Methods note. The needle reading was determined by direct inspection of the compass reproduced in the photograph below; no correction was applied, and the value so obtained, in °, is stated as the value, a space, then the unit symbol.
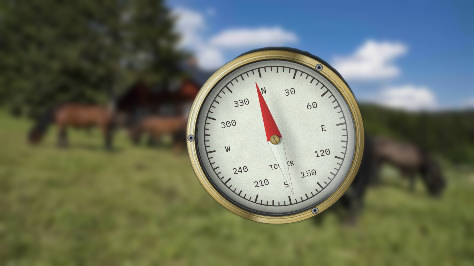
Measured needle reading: 355 °
